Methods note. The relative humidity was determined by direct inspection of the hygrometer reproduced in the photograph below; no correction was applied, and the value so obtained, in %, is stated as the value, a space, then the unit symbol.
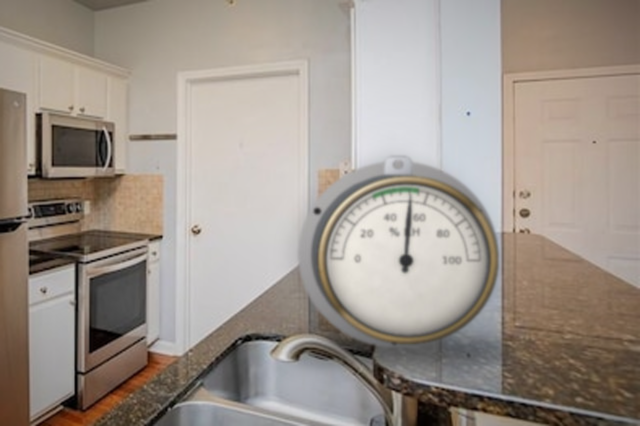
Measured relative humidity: 52 %
